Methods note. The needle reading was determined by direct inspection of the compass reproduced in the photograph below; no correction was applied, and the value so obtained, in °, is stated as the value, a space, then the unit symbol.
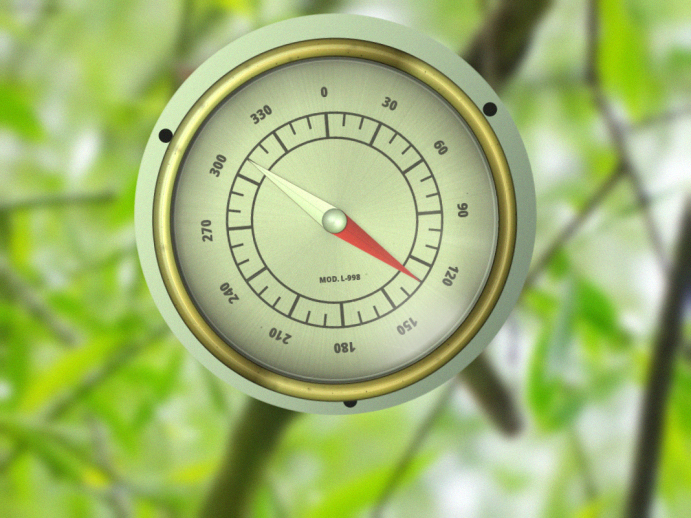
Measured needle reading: 130 °
